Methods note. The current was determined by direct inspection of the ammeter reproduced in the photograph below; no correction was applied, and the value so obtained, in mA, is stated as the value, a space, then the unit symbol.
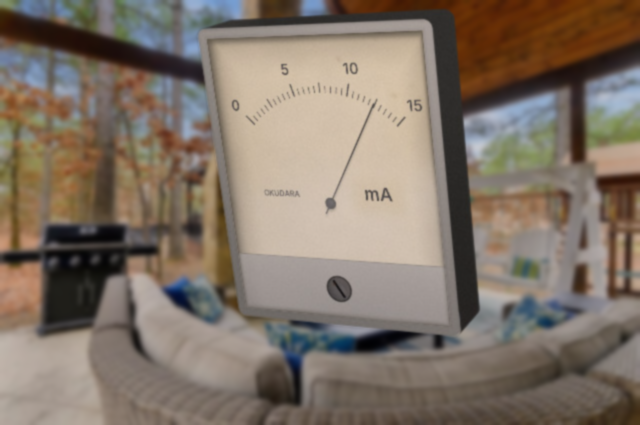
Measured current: 12.5 mA
